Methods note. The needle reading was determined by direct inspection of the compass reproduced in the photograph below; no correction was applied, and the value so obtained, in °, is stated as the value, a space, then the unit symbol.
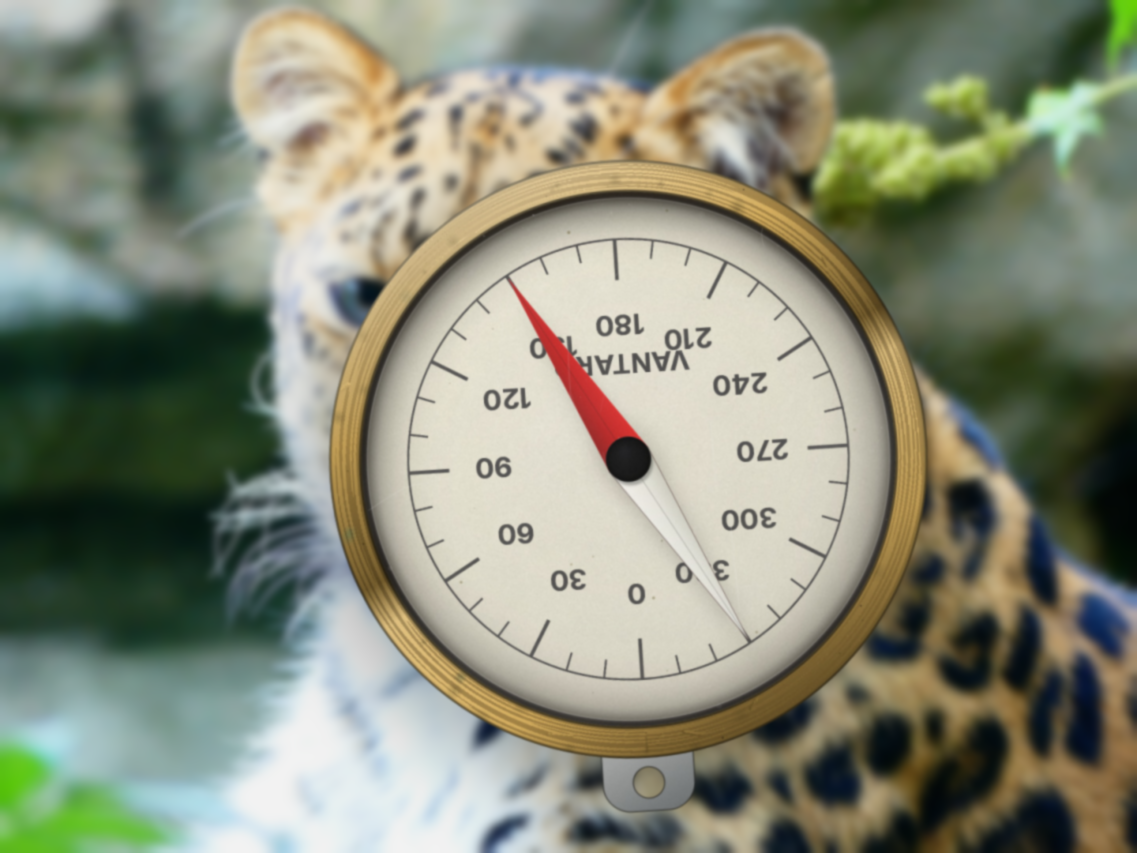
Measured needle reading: 150 °
